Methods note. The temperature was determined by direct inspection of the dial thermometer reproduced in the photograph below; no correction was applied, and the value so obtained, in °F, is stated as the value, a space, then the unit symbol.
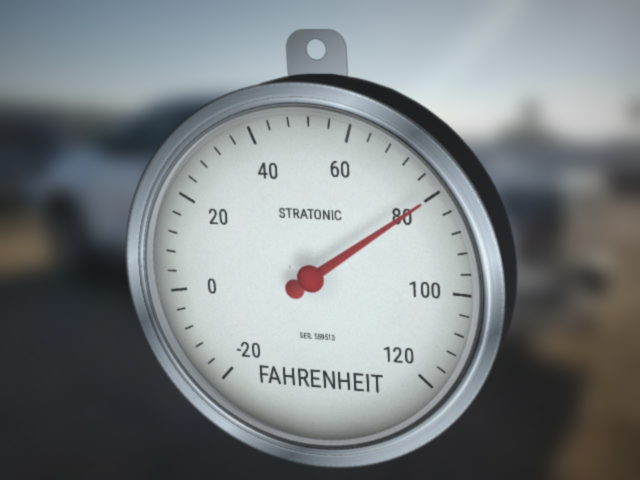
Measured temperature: 80 °F
